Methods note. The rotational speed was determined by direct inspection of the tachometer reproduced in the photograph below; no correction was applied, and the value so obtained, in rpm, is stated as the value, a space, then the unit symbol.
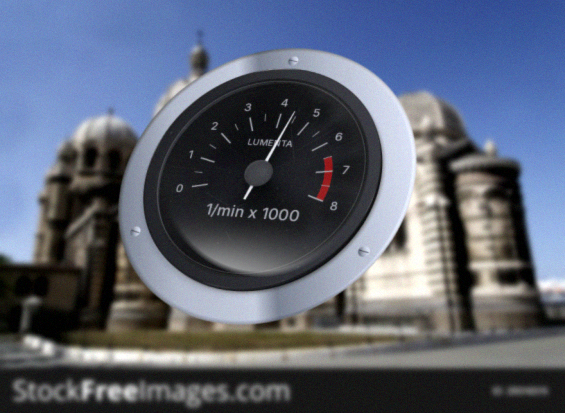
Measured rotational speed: 4500 rpm
